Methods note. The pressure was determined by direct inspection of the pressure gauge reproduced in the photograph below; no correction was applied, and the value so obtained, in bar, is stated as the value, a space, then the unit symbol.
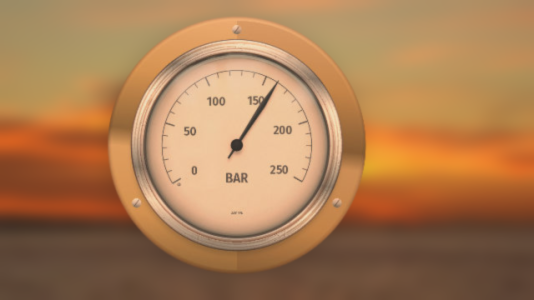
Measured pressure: 160 bar
